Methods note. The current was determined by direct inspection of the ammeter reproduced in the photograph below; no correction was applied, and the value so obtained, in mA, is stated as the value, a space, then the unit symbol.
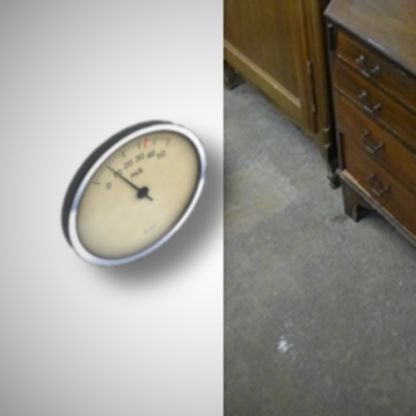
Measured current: 10 mA
